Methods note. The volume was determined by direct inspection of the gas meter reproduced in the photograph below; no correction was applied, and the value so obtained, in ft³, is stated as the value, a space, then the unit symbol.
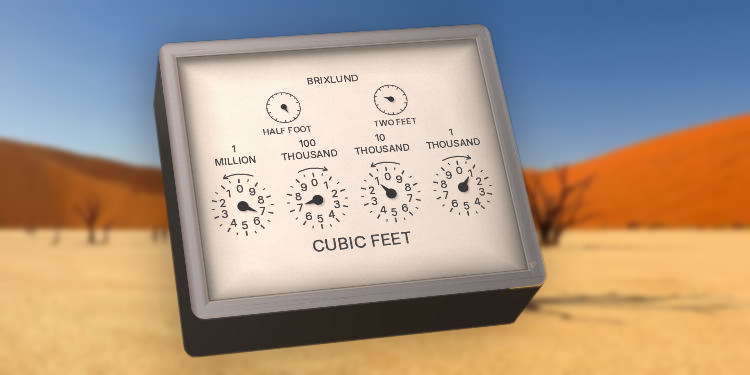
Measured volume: 671100 ft³
